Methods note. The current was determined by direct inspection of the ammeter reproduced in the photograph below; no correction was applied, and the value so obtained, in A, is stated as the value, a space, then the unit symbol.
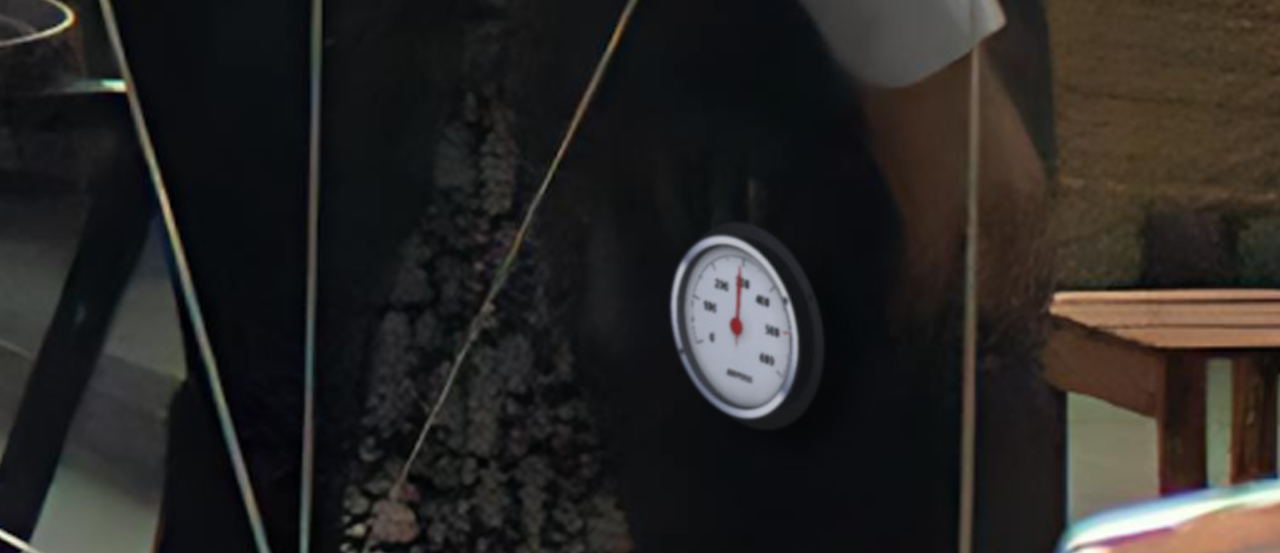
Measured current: 300 A
